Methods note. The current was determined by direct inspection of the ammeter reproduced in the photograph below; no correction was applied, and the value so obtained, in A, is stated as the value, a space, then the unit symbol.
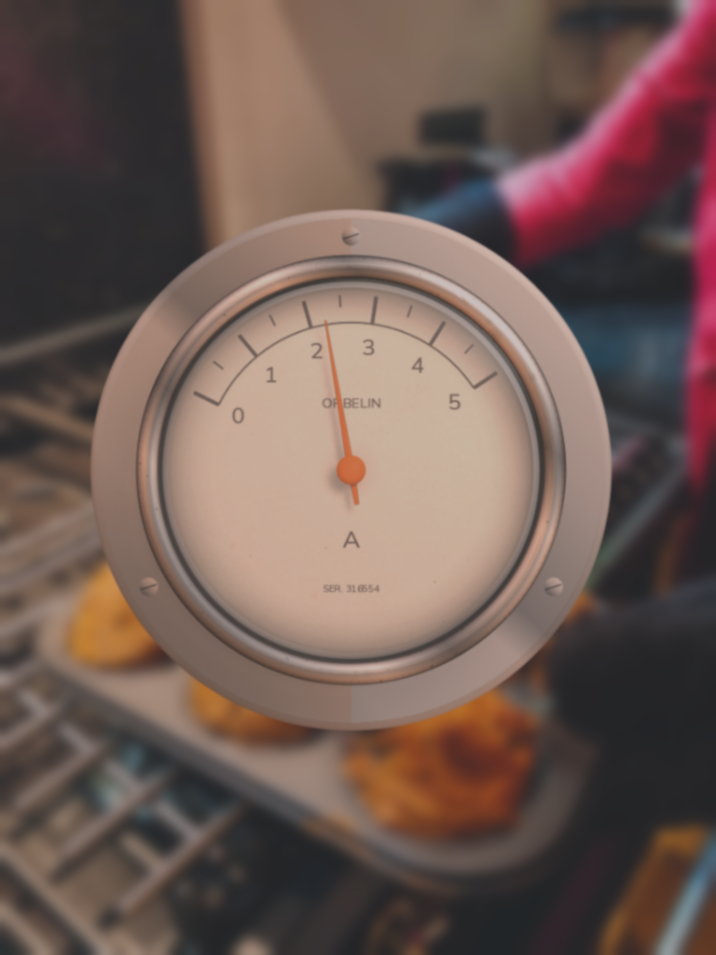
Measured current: 2.25 A
